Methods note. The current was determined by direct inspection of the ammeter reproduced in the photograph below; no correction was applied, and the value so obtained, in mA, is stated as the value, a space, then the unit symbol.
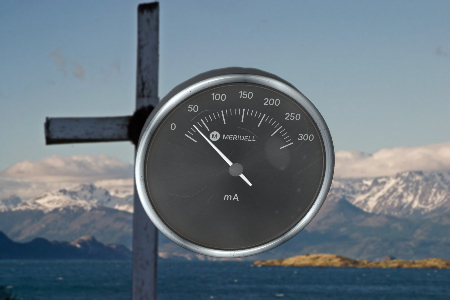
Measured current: 30 mA
